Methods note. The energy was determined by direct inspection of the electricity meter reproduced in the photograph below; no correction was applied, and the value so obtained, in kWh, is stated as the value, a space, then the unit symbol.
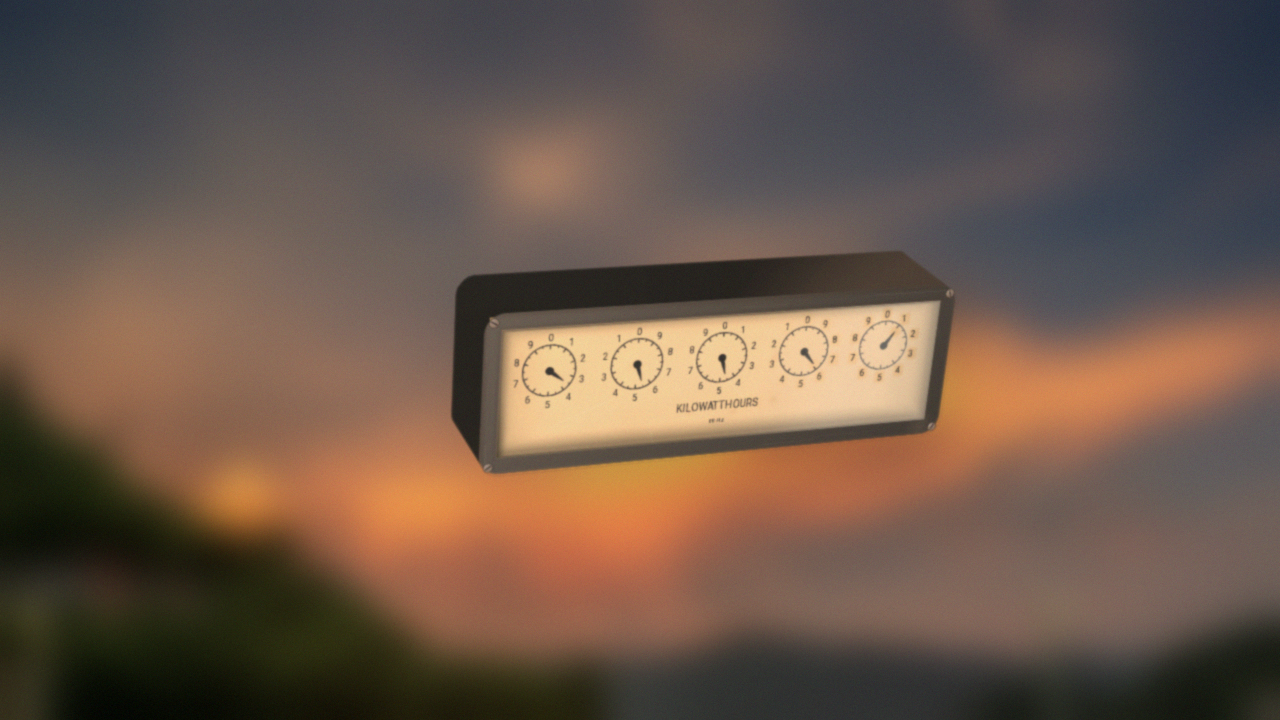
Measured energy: 35461 kWh
